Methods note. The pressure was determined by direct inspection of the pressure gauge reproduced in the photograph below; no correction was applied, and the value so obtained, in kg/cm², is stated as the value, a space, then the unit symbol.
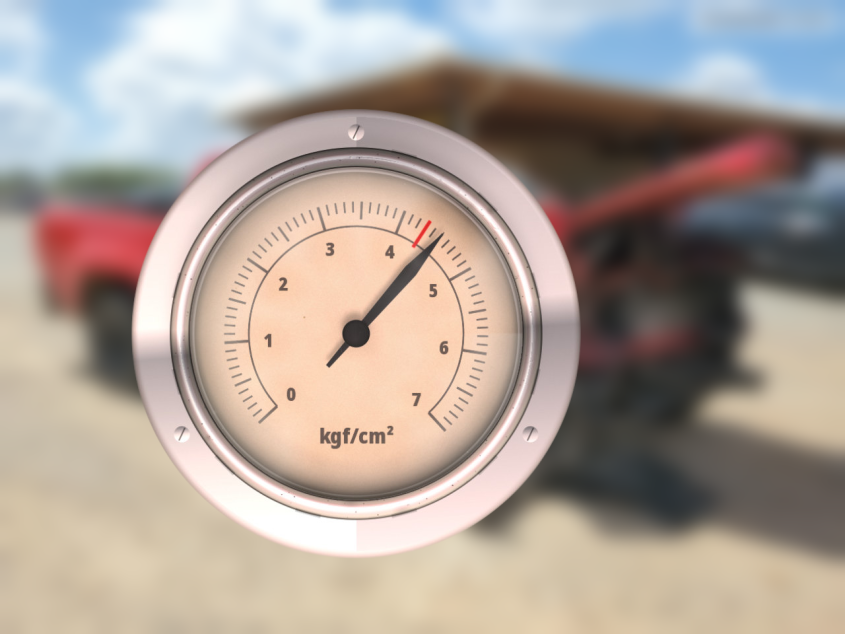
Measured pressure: 4.5 kg/cm²
